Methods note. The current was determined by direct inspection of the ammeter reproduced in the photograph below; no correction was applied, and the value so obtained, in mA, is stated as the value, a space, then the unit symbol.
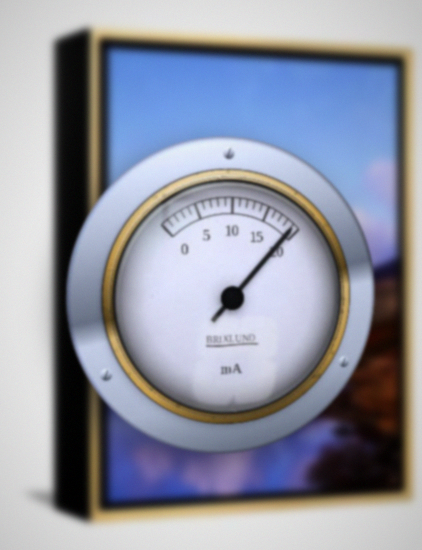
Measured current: 19 mA
